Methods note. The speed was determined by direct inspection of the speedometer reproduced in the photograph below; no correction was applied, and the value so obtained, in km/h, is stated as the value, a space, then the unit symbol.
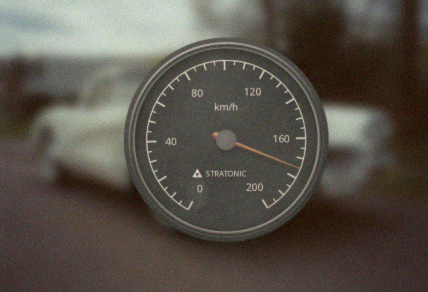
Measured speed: 175 km/h
